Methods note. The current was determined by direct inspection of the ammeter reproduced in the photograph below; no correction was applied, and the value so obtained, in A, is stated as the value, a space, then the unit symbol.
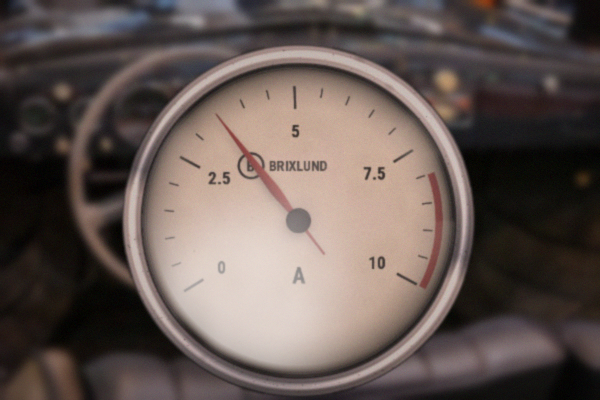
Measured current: 3.5 A
